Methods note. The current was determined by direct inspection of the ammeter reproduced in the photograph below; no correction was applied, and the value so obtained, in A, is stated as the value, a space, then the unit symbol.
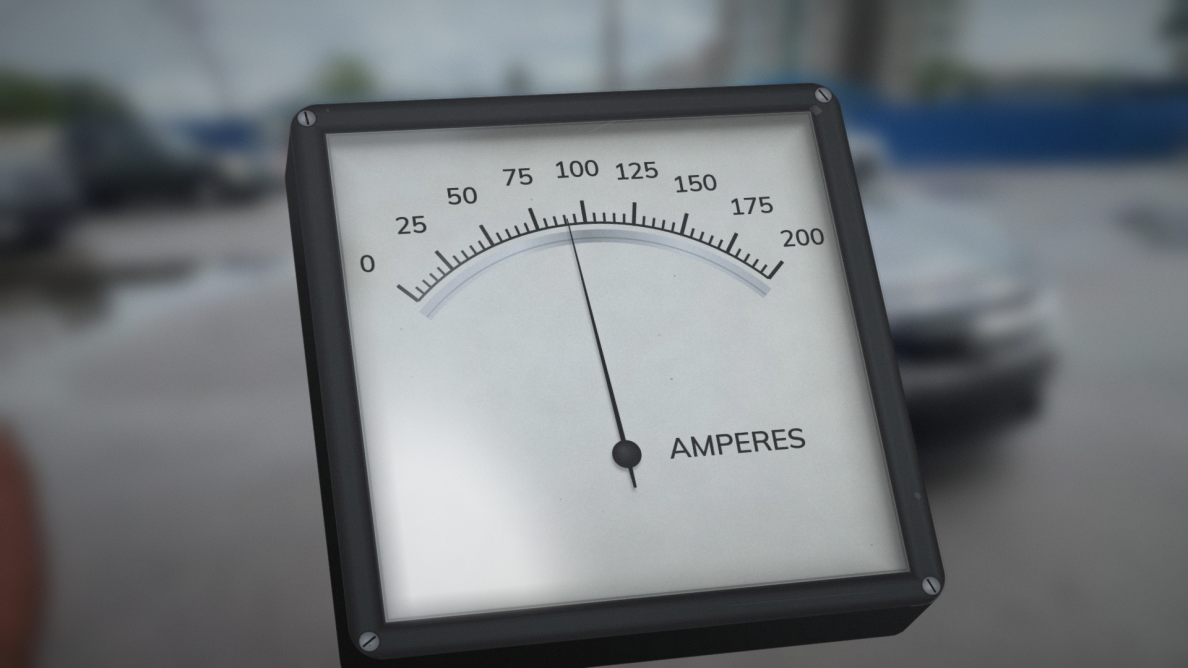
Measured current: 90 A
